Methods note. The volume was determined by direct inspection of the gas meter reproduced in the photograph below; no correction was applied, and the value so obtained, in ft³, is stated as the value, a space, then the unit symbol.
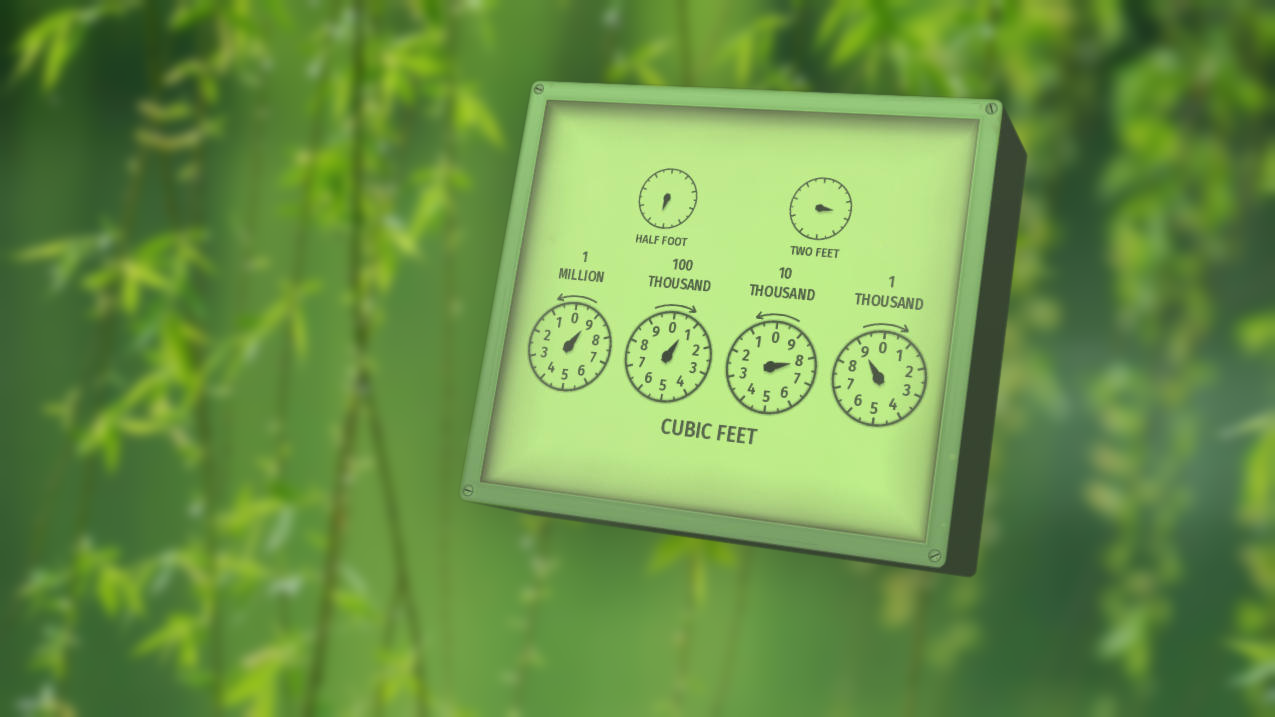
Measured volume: 907900 ft³
